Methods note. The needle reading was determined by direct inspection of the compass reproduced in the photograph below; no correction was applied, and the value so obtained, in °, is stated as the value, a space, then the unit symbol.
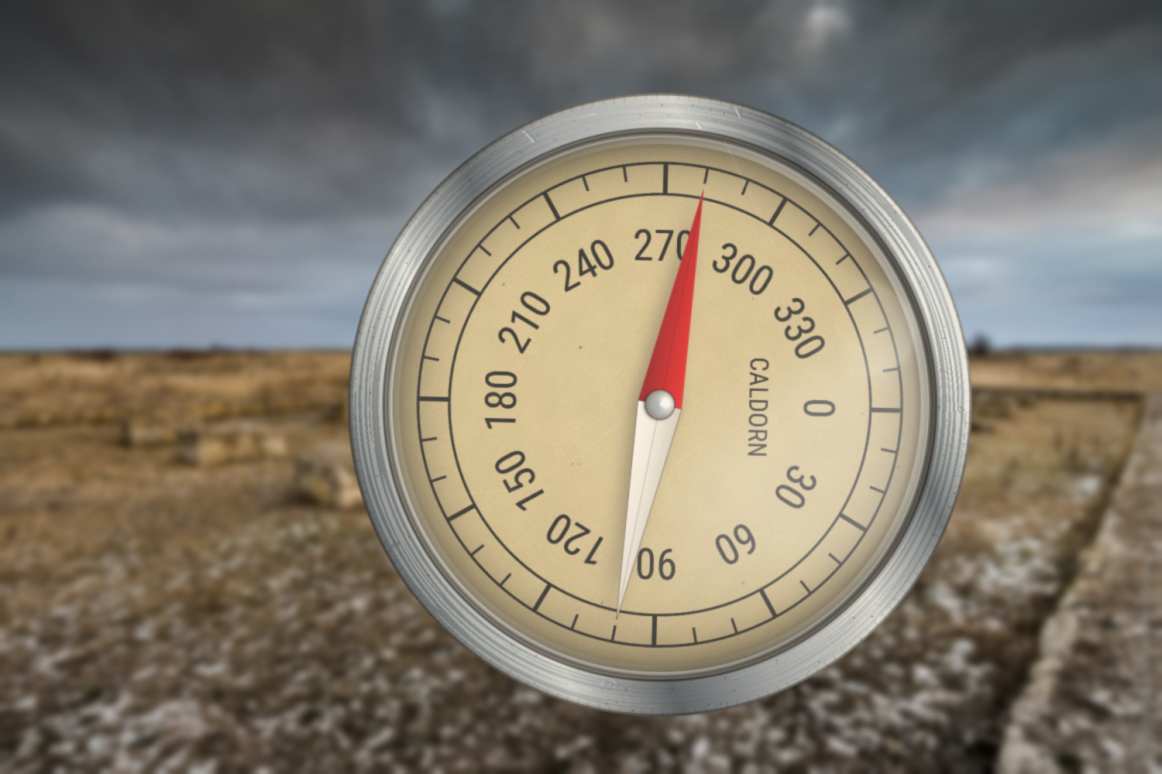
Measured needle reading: 280 °
